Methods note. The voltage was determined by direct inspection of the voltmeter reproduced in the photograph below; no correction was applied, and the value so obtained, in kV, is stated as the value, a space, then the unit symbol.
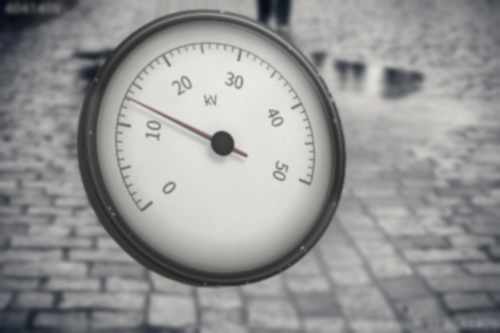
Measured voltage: 13 kV
